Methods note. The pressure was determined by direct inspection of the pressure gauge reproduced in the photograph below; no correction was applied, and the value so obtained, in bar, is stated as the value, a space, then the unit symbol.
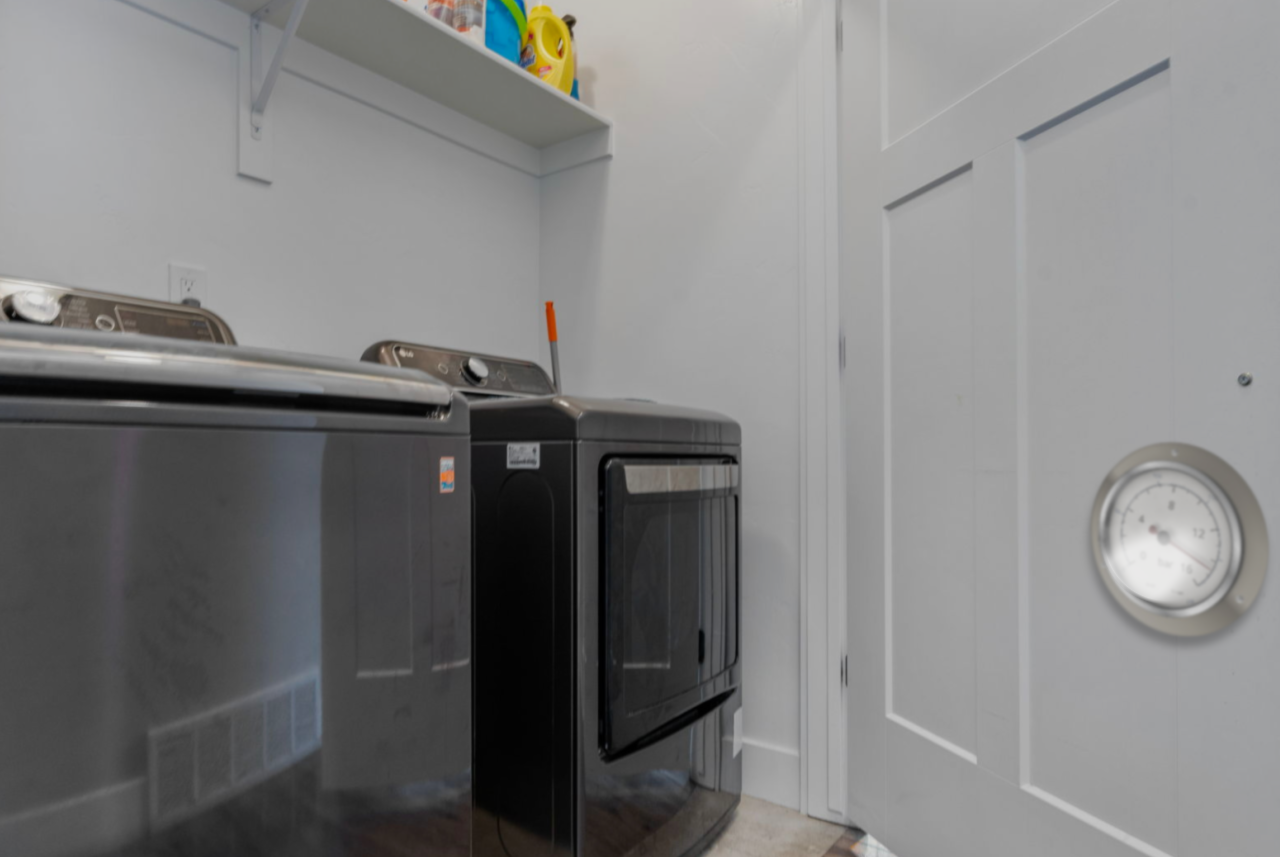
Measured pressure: 14.5 bar
